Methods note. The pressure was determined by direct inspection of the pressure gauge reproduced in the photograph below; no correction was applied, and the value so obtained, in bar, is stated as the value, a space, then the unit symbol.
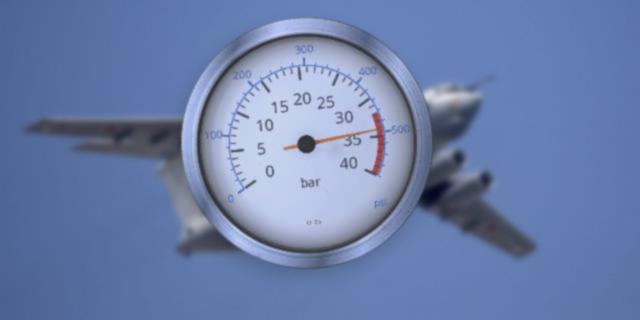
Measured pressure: 34 bar
